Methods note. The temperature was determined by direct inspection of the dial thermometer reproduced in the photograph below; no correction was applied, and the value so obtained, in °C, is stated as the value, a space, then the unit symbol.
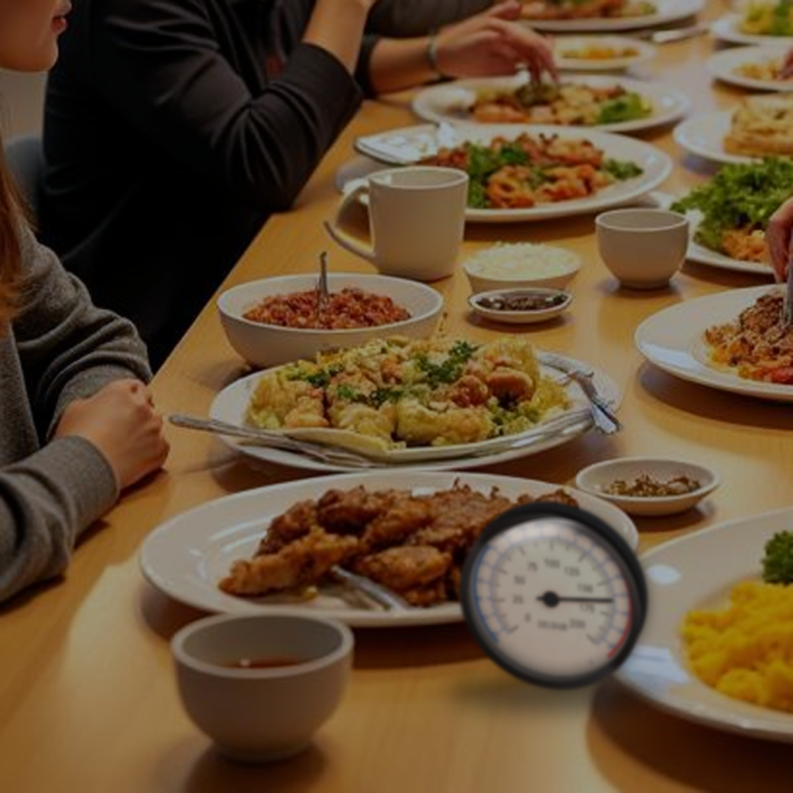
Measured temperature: 162.5 °C
